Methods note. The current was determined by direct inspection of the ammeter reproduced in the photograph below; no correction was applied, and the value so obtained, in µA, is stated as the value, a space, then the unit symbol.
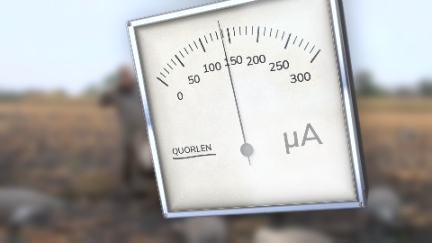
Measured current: 140 µA
